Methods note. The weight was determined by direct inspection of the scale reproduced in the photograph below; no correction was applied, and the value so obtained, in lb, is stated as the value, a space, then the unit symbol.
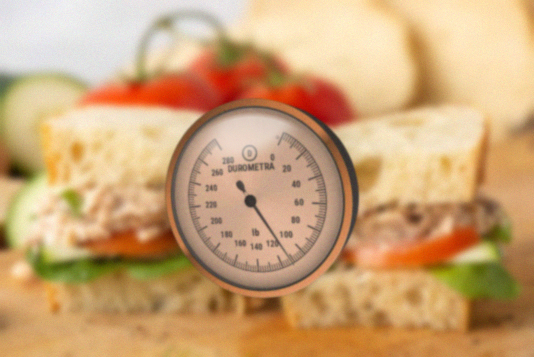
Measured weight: 110 lb
